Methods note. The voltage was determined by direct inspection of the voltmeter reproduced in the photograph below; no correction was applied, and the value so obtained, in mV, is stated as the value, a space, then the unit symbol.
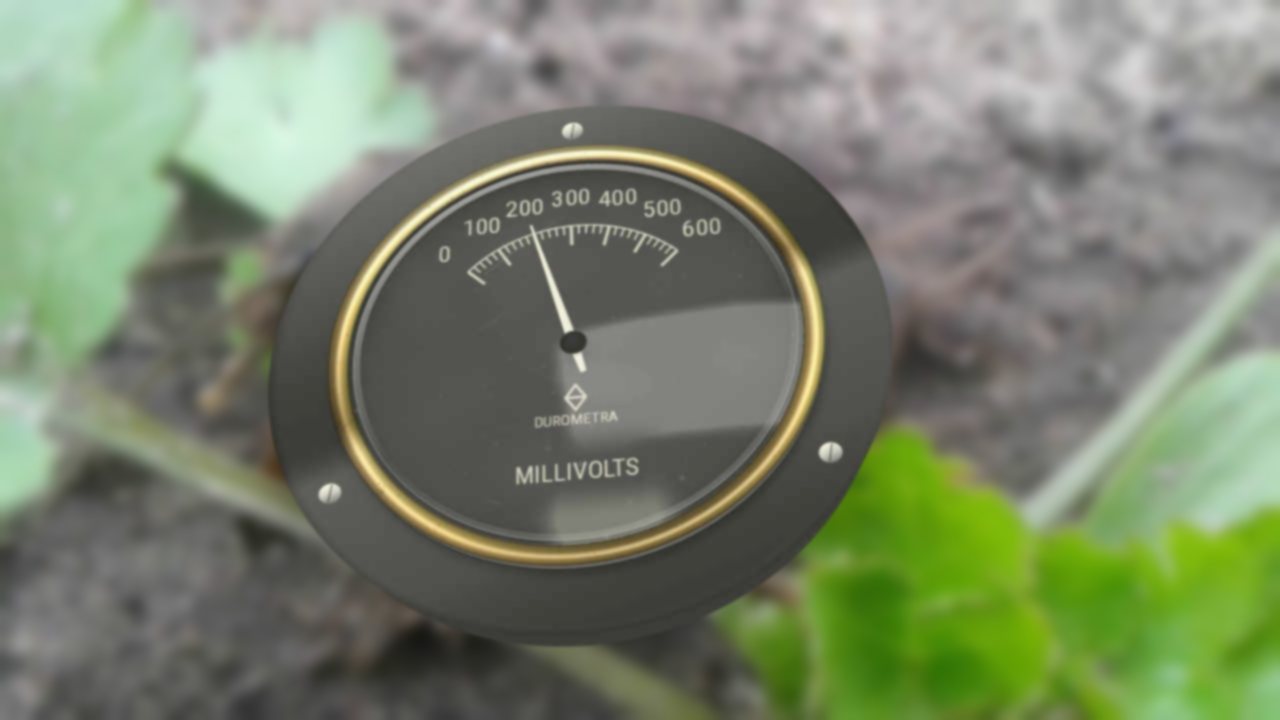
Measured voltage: 200 mV
